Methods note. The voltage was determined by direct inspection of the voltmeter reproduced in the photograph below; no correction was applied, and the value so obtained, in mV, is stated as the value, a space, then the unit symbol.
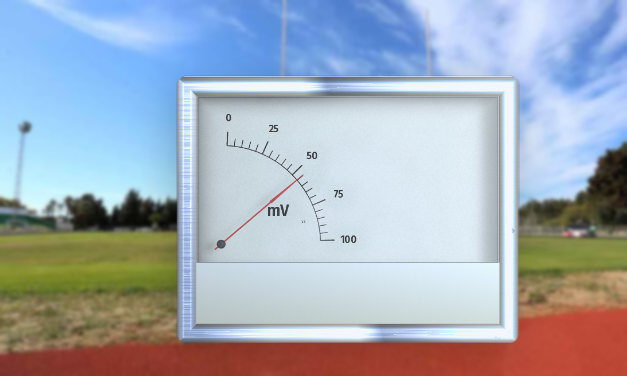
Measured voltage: 55 mV
